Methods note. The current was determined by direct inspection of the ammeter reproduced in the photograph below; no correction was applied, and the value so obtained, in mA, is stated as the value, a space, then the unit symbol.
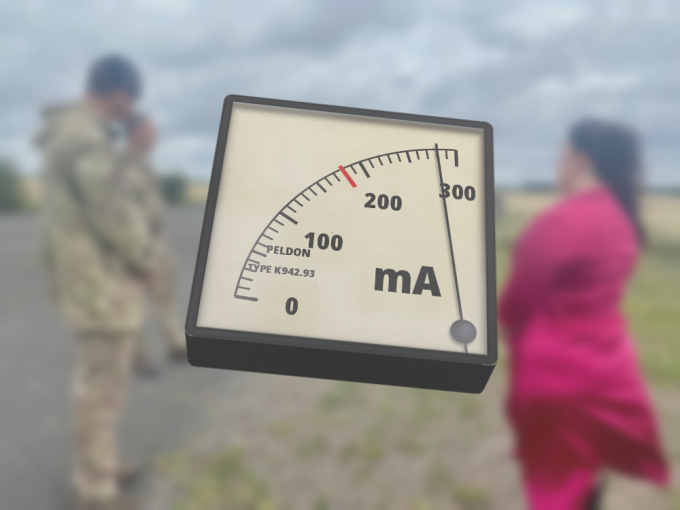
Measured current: 280 mA
